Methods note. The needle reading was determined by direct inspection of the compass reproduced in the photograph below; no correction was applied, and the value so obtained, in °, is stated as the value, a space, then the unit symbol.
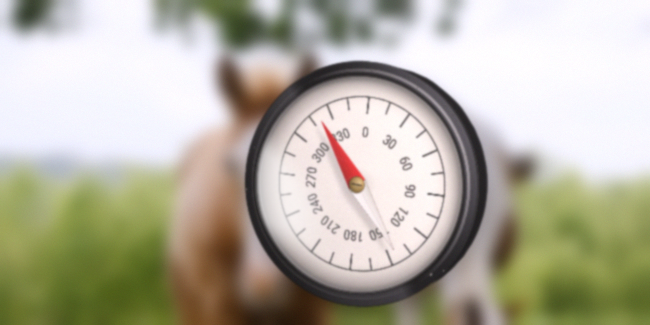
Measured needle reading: 322.5 °
